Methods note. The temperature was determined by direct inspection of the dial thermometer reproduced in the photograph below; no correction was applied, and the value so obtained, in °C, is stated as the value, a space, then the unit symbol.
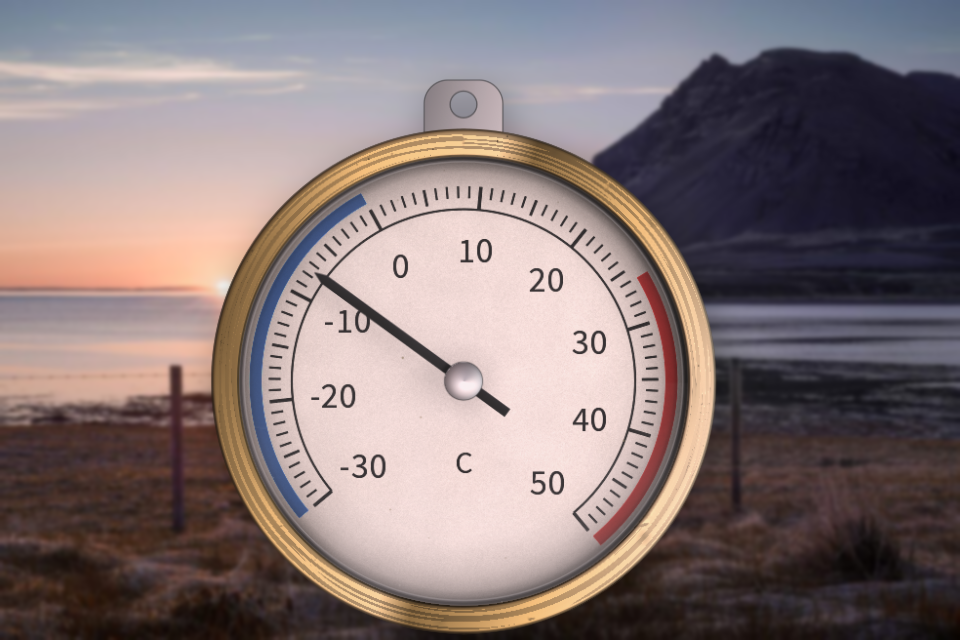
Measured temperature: -7.5 °C
